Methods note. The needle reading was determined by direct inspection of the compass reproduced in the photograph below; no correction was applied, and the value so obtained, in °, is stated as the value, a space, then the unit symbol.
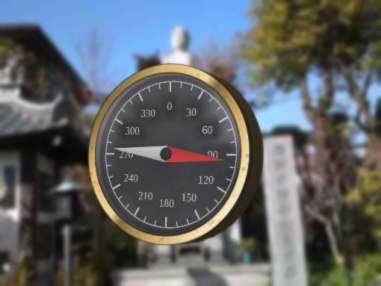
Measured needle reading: 95 °
